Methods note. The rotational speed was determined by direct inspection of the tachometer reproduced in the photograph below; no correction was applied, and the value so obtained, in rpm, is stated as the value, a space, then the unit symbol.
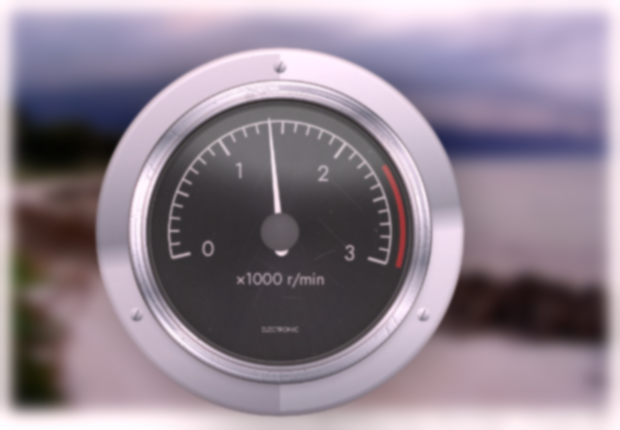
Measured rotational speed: 1400 rpm
